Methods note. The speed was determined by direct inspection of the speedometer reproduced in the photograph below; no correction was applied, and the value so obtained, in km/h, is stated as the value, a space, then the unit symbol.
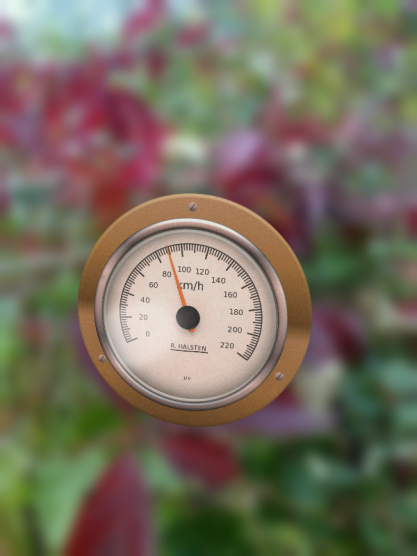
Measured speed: 90 km/h
